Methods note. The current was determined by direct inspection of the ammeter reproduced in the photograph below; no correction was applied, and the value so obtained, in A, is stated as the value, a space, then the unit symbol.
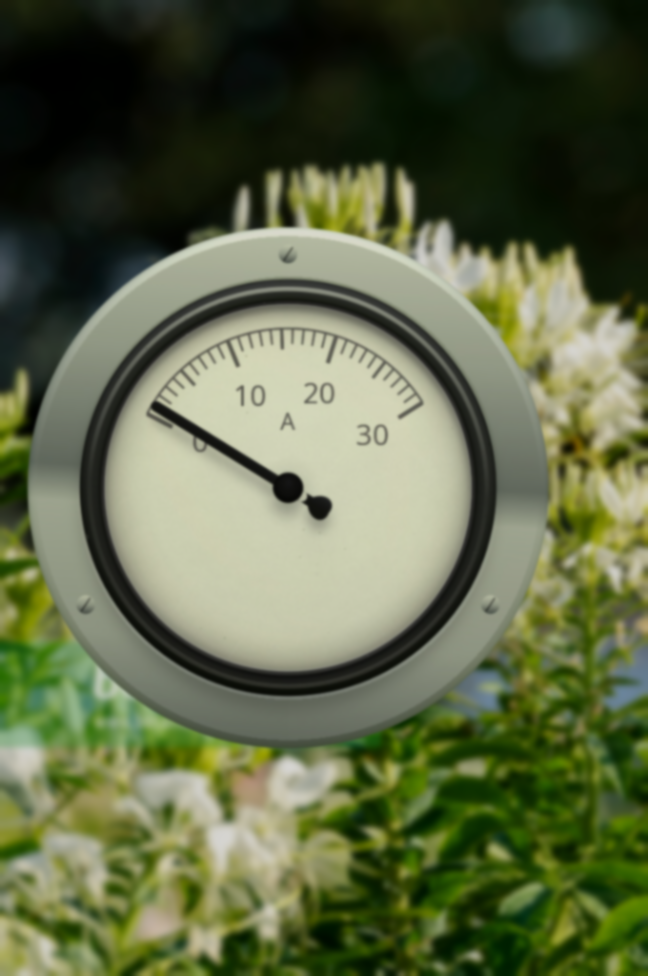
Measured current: 1 A
